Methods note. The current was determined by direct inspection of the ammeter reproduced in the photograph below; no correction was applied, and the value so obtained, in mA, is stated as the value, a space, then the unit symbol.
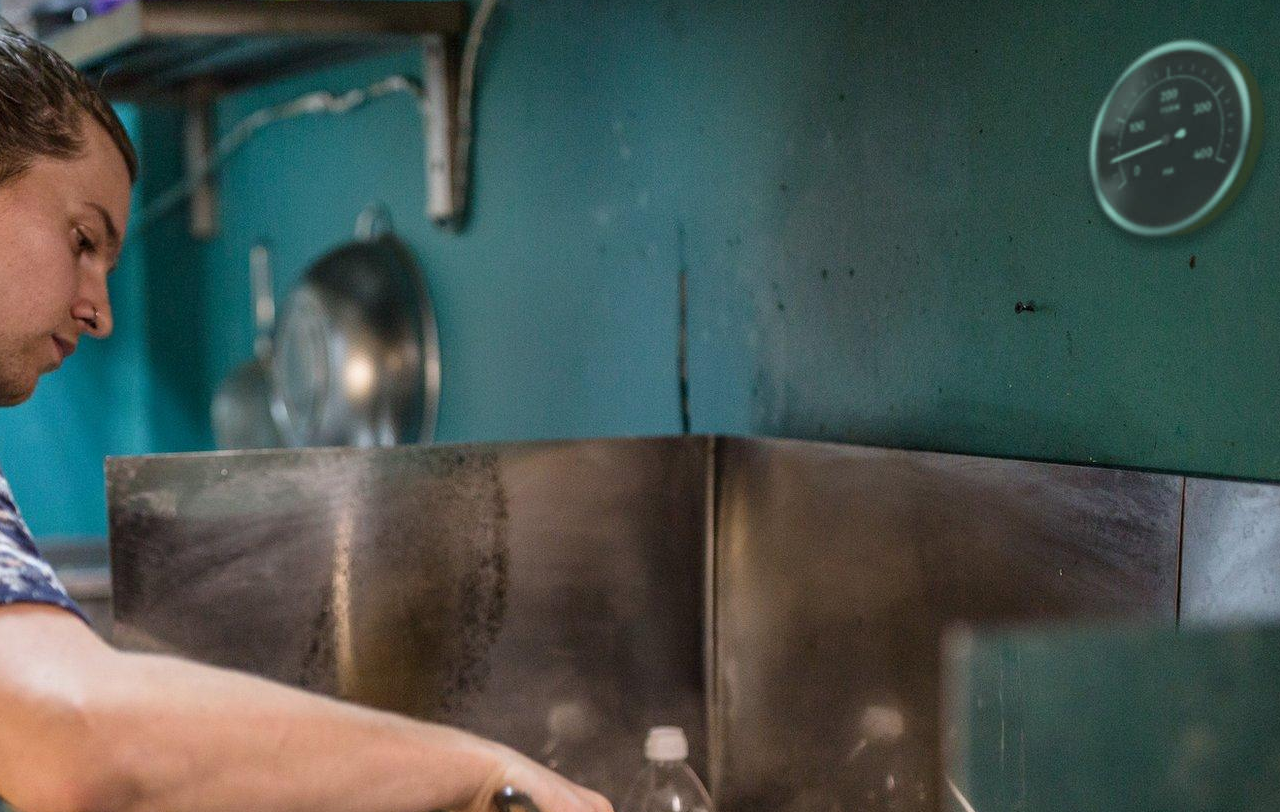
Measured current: 40 mA
